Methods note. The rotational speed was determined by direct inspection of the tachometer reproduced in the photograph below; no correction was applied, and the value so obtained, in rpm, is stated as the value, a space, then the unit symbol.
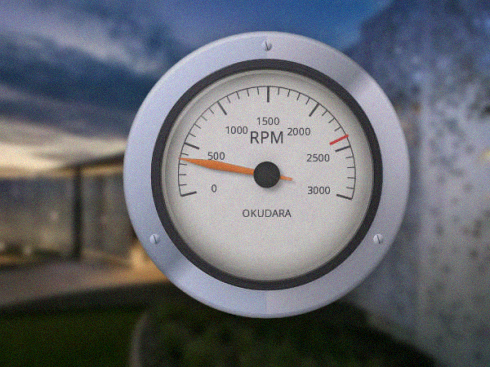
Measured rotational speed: 350 rpm
